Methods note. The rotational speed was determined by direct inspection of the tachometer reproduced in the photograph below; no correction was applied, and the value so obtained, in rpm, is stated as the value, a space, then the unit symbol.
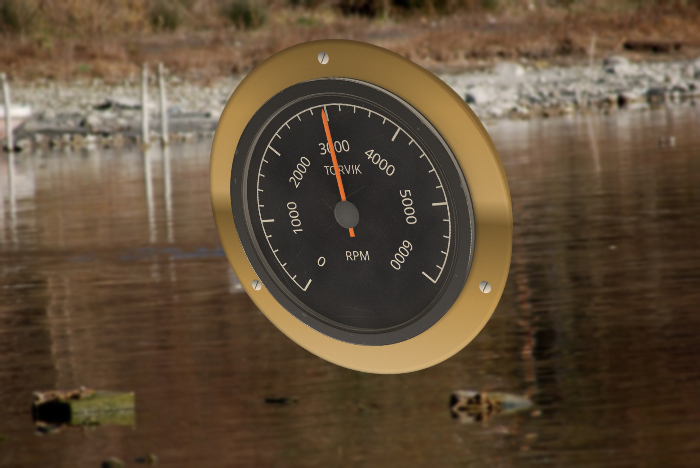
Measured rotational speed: 3000 rpm
